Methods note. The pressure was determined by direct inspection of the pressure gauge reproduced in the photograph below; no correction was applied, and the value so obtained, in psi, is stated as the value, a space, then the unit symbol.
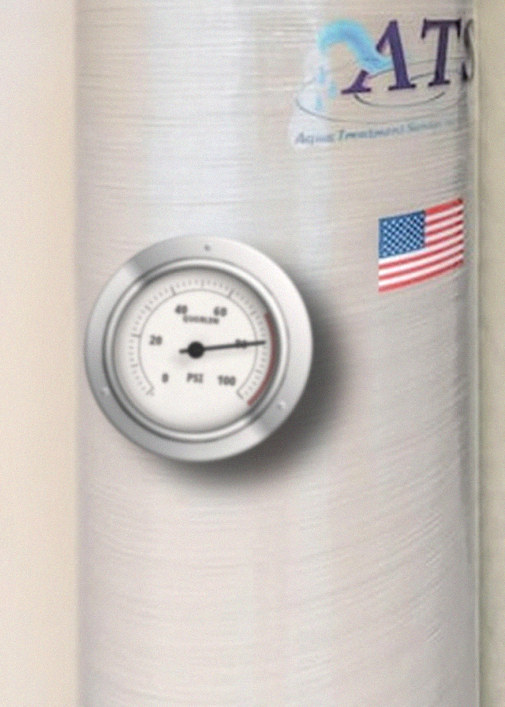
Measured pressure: 80 psi
